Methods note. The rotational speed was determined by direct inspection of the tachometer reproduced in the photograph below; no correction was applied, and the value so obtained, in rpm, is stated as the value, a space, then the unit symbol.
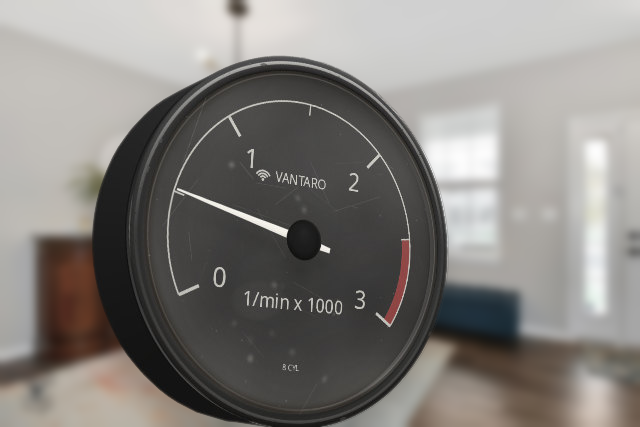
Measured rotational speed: 500 rpm
